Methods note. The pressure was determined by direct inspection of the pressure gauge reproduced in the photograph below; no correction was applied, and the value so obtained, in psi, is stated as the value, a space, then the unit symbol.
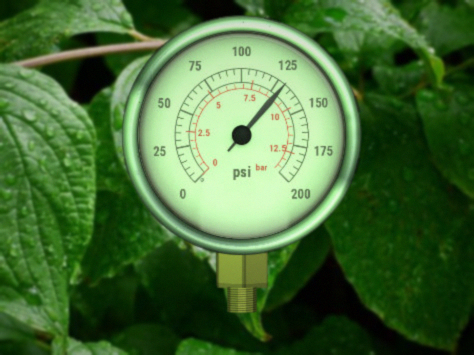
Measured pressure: 130 psi
